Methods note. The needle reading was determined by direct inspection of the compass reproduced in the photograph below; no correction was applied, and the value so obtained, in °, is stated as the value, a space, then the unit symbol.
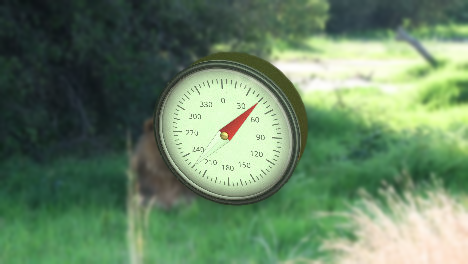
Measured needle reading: 45 °
